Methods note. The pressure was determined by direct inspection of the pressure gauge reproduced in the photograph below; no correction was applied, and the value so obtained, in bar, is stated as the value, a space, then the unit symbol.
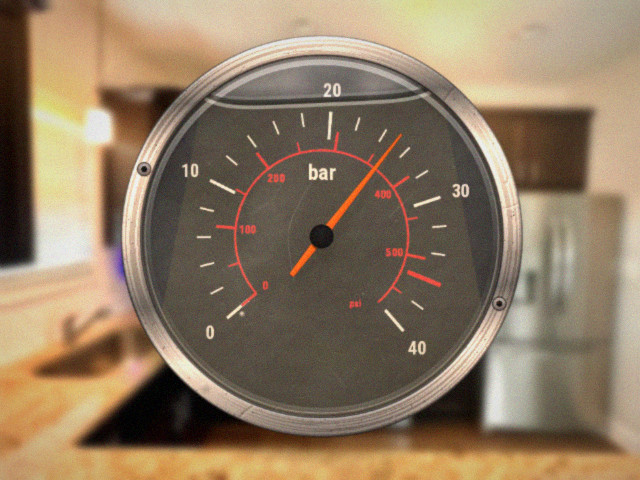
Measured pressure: 25 bar
